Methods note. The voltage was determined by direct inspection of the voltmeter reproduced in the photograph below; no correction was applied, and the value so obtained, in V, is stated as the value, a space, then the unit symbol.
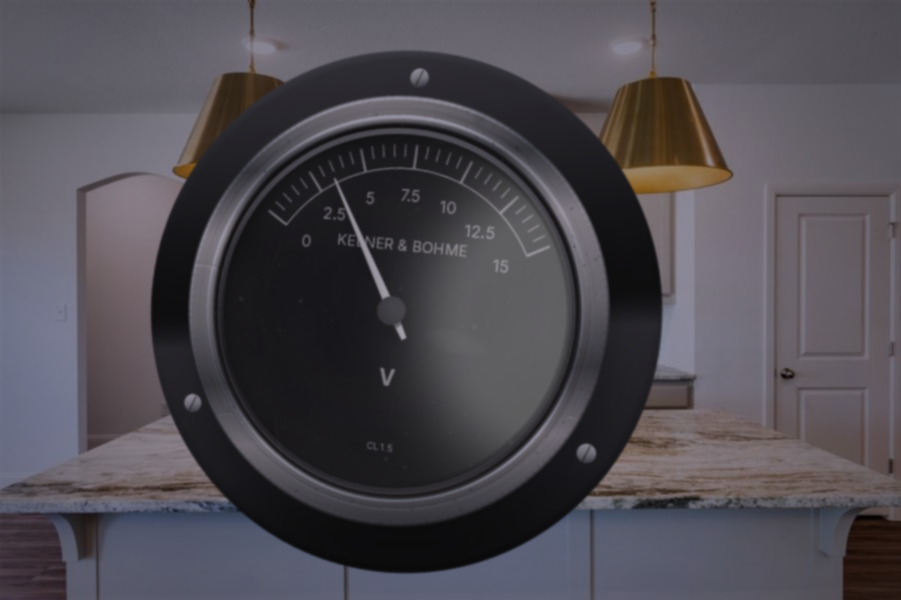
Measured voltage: 3.5 V
